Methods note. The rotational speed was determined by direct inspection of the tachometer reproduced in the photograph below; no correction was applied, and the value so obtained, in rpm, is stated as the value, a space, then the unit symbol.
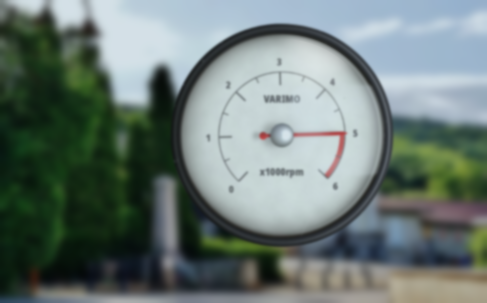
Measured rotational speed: 5000 rpm
